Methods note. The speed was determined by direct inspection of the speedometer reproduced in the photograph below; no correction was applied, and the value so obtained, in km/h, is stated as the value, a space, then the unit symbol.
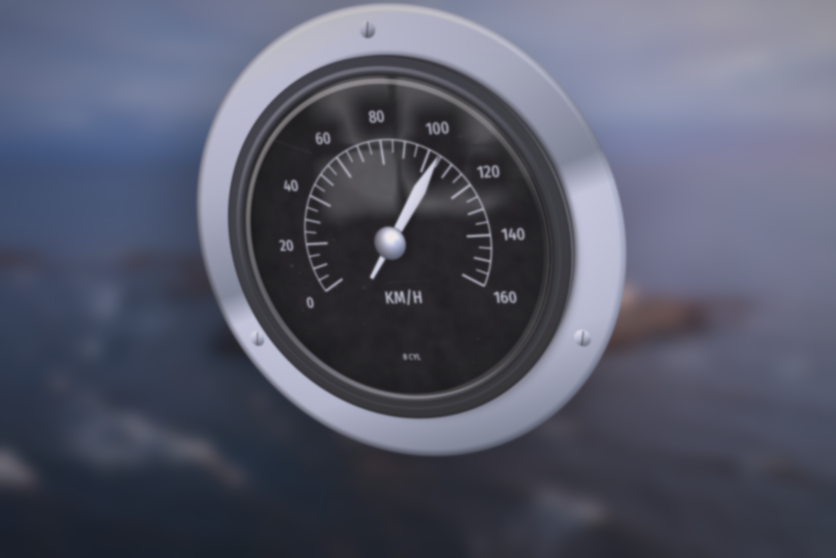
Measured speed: 105 km/h
